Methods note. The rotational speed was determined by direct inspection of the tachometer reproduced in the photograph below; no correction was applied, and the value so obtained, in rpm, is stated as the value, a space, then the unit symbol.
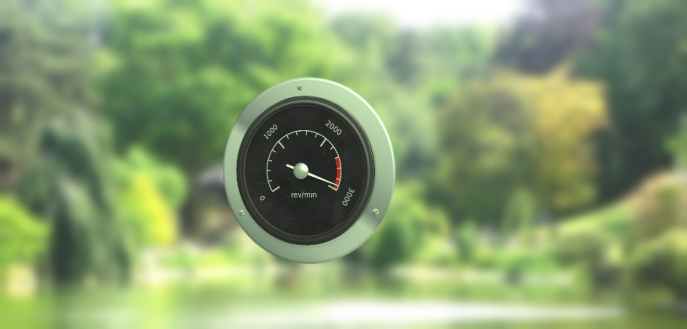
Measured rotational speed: 2900 rpm
